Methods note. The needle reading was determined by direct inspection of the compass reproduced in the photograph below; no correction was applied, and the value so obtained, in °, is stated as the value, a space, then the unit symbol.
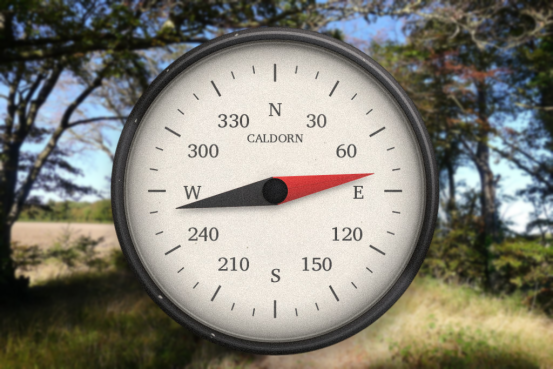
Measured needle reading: 80 °
